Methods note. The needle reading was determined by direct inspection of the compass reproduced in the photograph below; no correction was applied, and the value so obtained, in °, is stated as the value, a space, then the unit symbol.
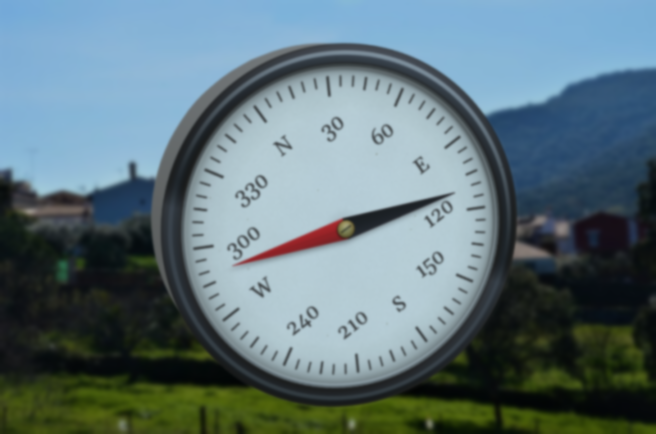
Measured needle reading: 290 °
